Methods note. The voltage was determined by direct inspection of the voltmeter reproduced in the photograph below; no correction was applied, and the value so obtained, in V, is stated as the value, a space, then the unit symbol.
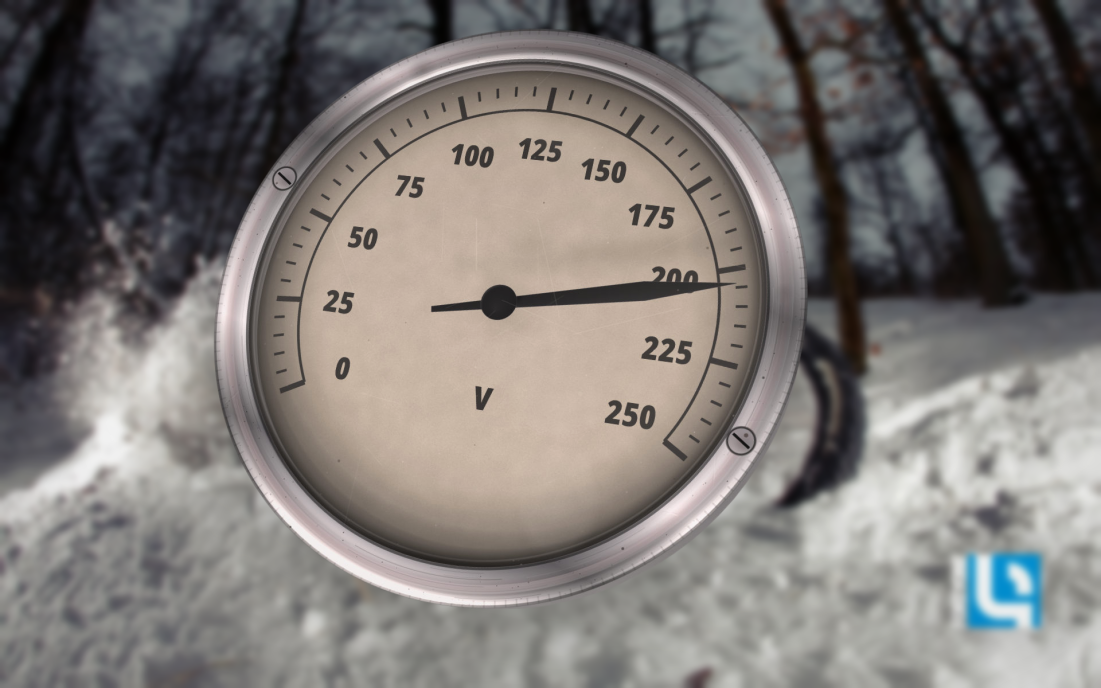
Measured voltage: 205 V
